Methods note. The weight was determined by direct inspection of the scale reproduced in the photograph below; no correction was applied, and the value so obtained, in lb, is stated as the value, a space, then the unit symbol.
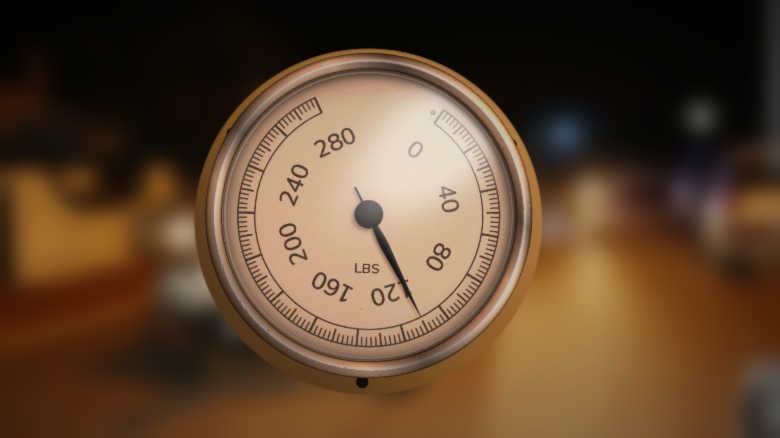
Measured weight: 110 lb
